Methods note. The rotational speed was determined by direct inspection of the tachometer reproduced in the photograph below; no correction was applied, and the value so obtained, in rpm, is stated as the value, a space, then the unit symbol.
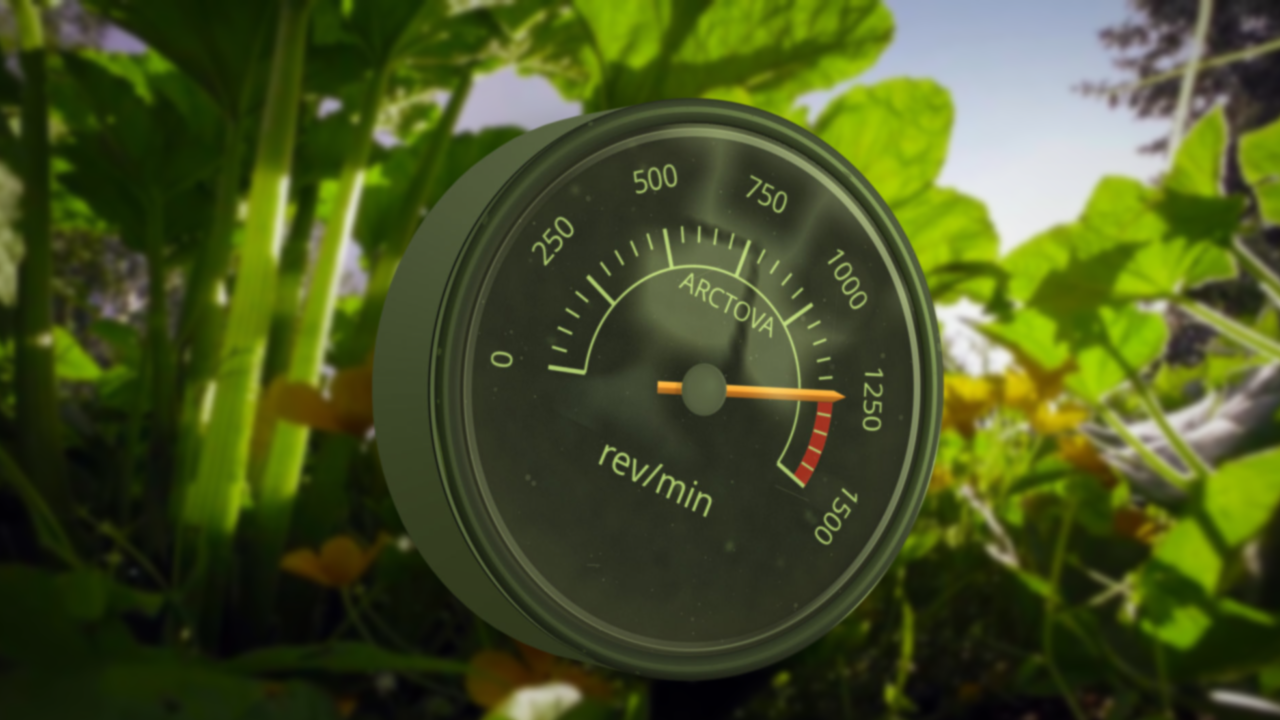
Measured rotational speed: 1250 rpm
